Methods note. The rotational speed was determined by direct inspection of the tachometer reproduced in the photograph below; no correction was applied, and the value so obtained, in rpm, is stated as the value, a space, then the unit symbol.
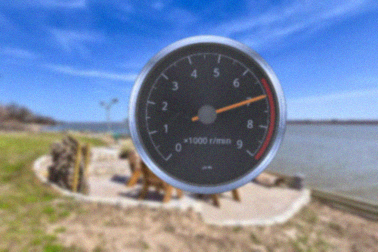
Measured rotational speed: 7000 rpm
